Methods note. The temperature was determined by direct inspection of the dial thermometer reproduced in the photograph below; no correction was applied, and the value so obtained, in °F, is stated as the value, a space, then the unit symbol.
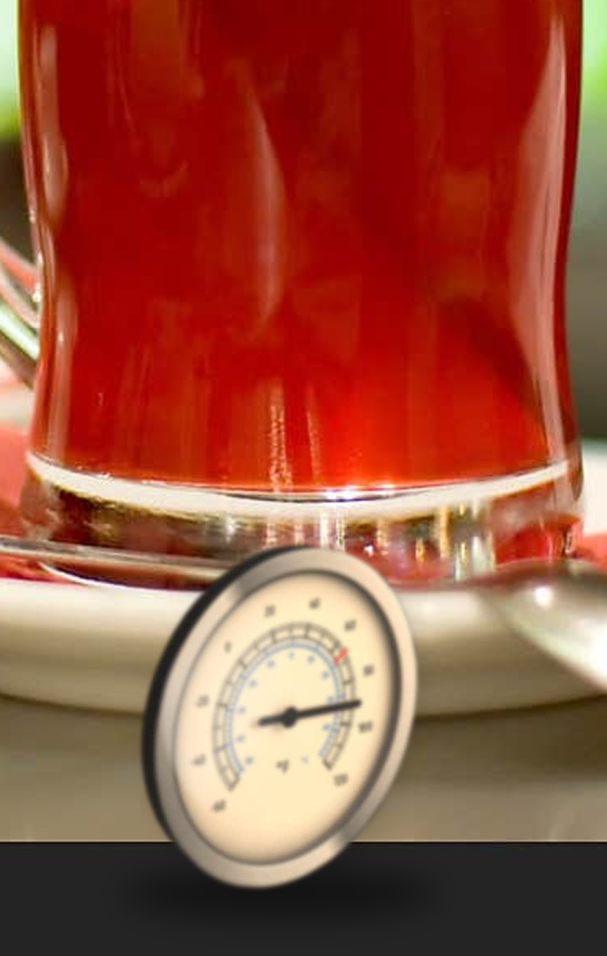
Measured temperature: 90 °F
